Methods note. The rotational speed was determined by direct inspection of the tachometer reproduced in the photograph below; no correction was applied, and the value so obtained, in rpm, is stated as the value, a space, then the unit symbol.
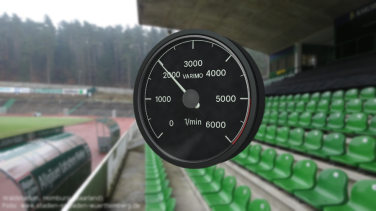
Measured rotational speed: 2000 rpm
